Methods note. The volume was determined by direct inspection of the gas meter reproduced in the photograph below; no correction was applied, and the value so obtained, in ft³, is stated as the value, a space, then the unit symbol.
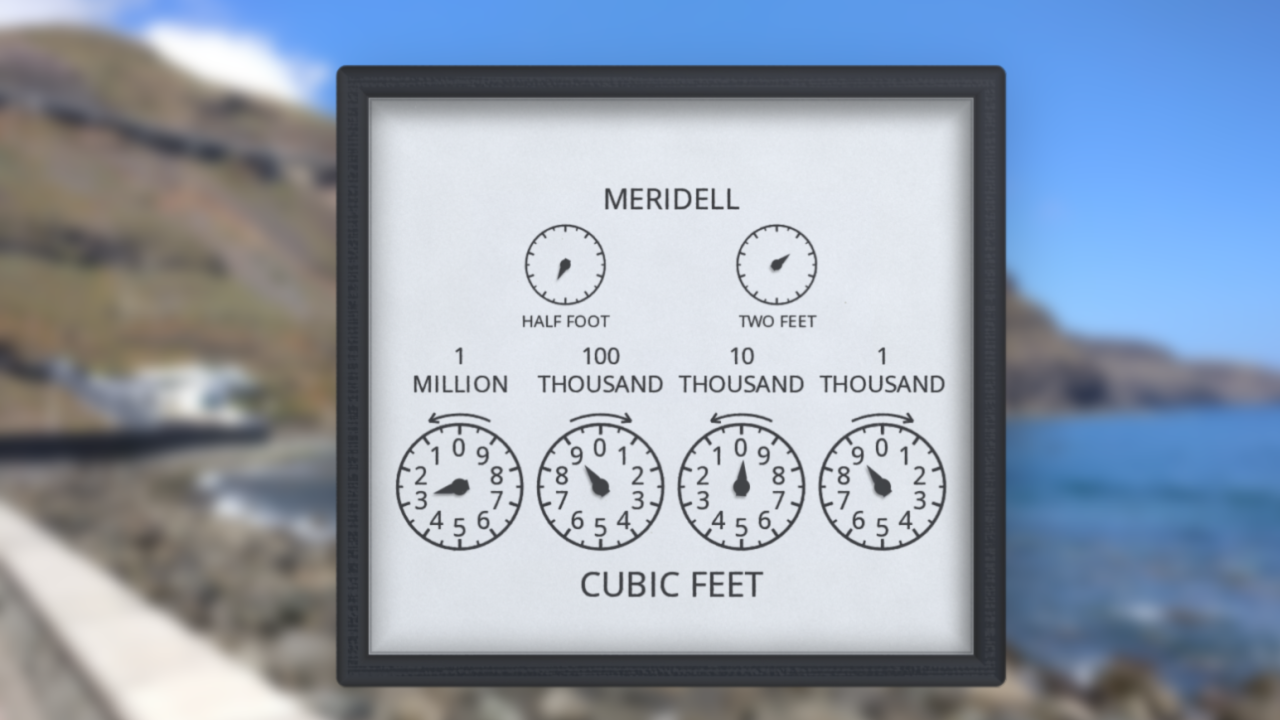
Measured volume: 289900 ft³
